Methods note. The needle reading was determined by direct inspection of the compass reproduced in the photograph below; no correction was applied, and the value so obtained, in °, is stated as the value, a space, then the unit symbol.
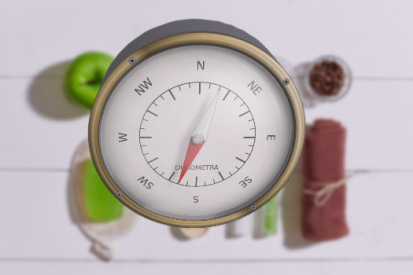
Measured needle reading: 200 °
